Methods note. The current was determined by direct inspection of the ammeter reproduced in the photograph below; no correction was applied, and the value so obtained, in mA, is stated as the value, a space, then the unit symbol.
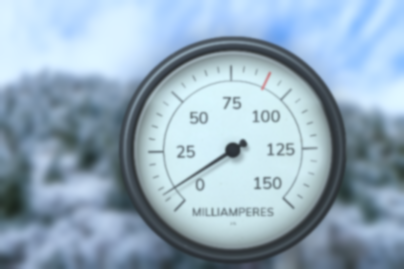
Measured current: 7.5 mA
